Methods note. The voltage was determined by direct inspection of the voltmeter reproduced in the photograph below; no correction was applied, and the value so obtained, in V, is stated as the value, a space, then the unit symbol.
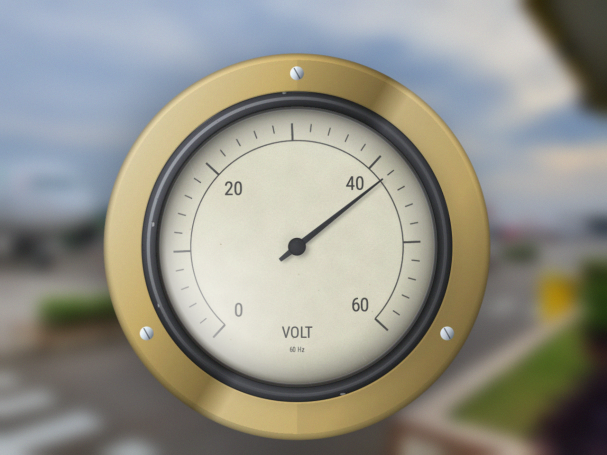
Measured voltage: 42 V
